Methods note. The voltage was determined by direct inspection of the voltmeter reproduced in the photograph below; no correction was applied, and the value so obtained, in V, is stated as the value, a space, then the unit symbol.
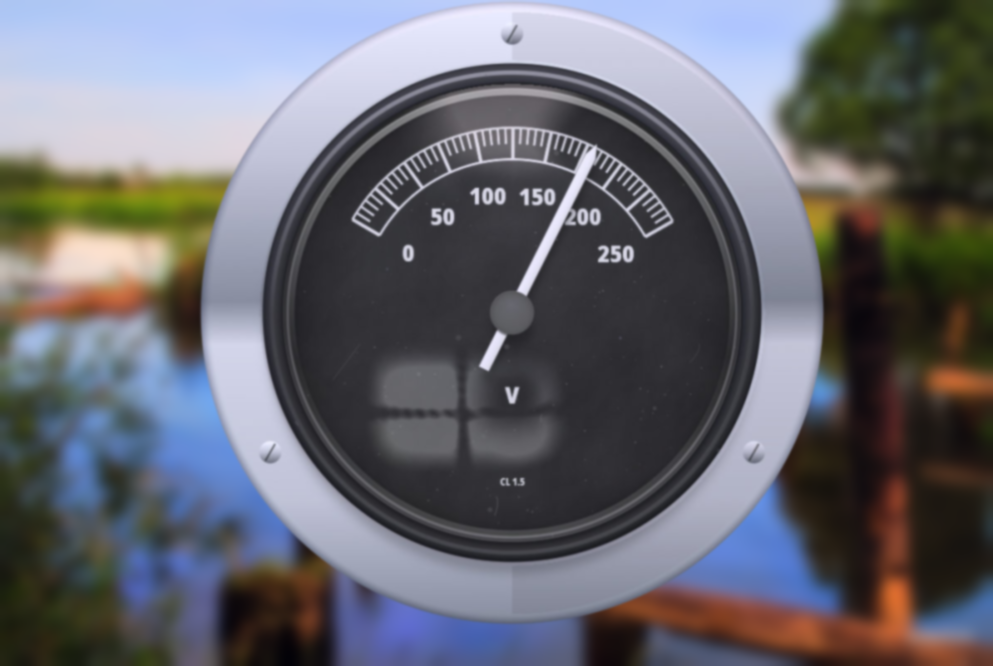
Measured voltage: 180 V
